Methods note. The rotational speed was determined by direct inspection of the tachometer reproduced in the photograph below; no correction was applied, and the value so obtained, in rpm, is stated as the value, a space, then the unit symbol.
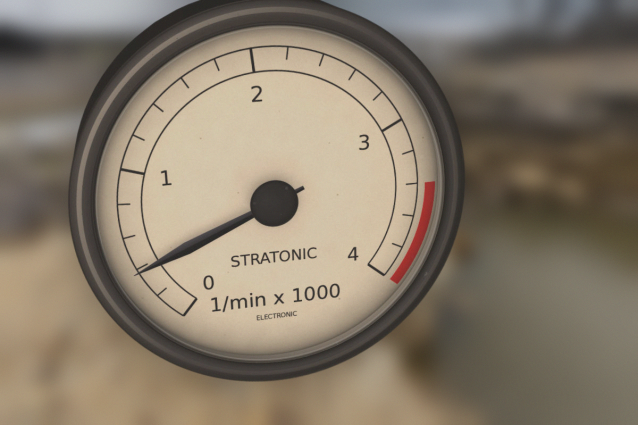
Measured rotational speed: 400 rpm
